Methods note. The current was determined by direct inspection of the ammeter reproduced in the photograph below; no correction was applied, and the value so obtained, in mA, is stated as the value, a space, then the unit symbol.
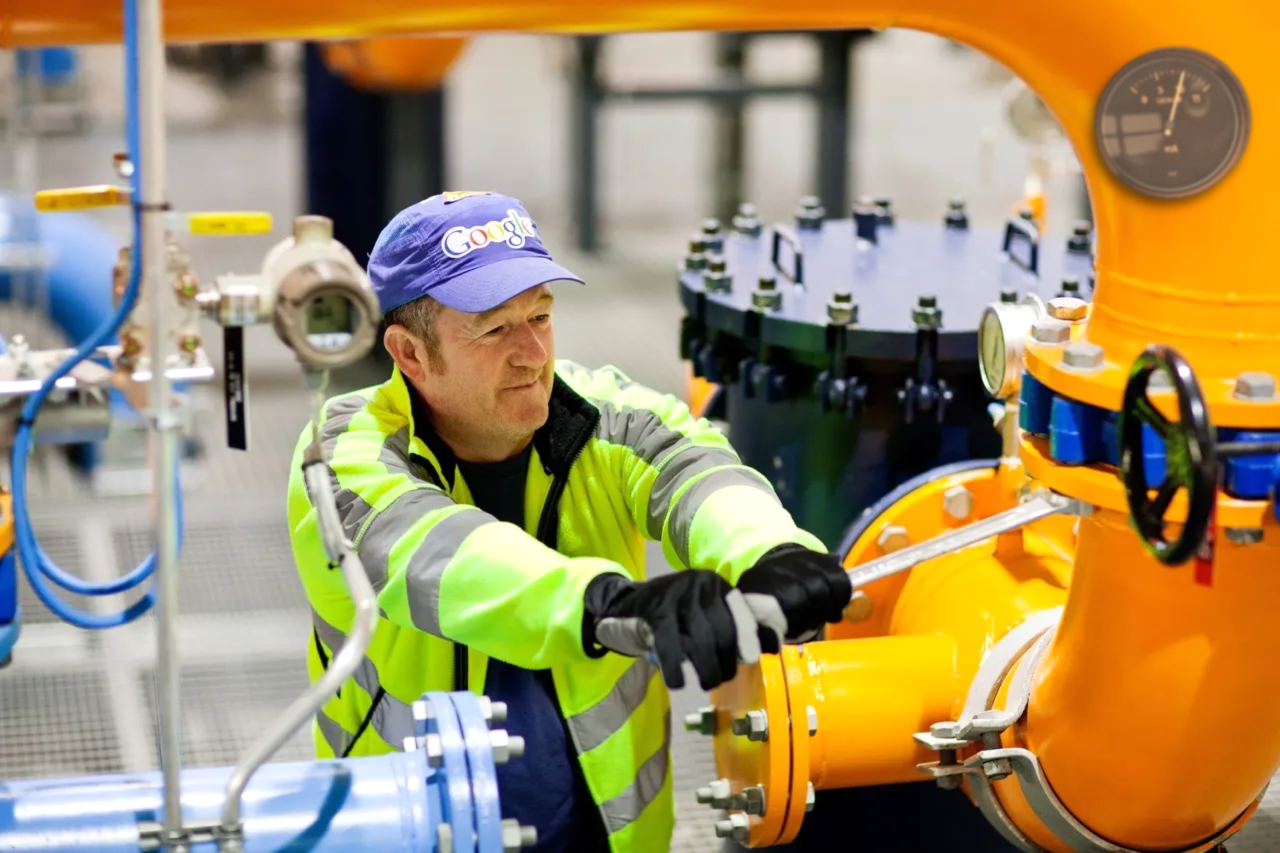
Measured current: 10 mA
